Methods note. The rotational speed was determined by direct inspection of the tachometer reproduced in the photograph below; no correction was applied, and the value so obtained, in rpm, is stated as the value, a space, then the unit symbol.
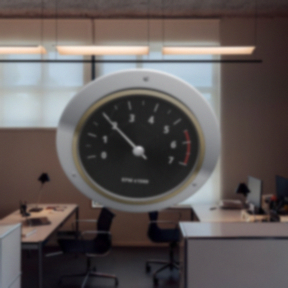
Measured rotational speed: 2000 rpm
